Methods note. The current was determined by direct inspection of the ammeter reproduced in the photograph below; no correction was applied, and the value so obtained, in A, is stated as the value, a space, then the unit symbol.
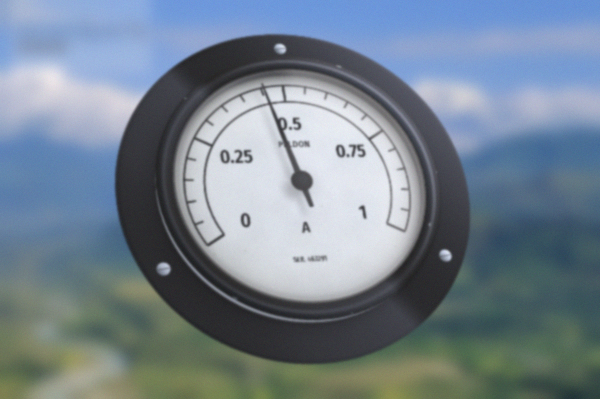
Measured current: 0.45 A
